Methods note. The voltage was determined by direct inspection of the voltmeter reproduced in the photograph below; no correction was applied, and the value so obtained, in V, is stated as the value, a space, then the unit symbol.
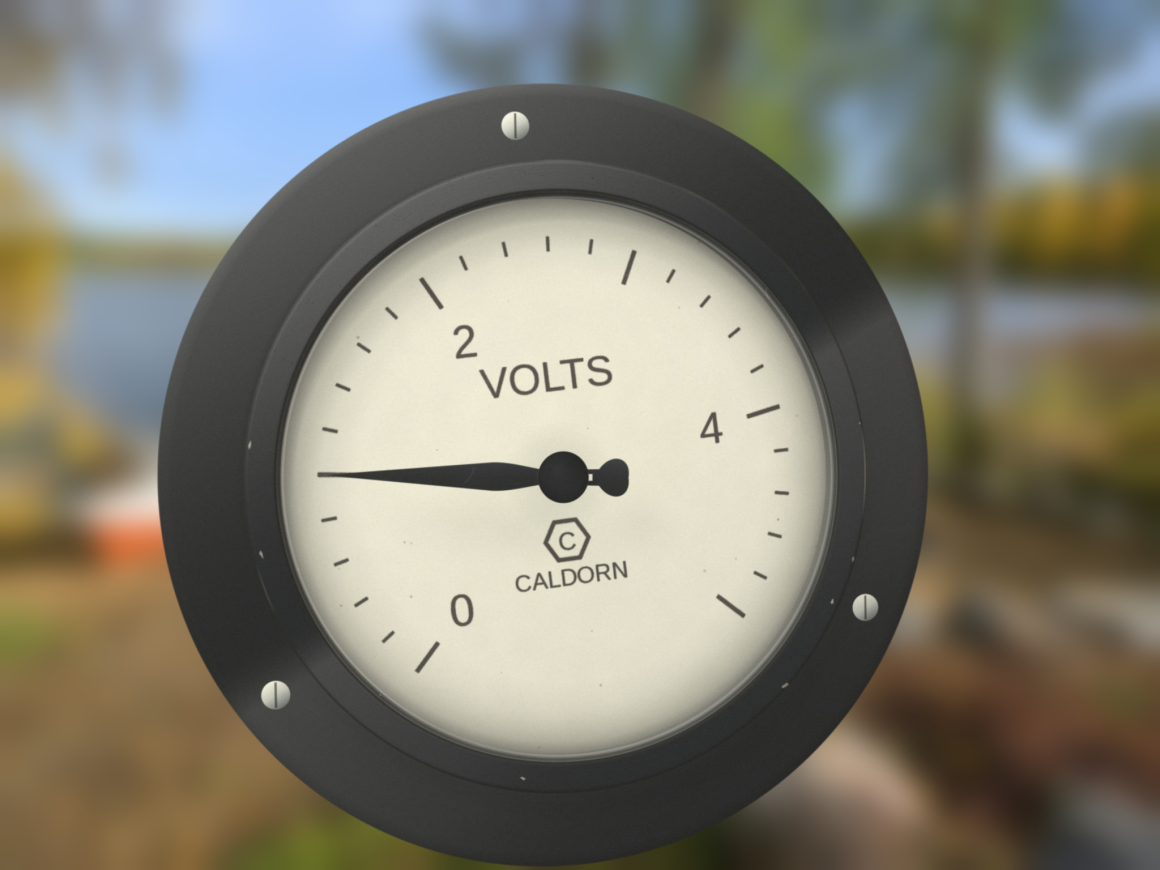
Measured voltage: 1 V
